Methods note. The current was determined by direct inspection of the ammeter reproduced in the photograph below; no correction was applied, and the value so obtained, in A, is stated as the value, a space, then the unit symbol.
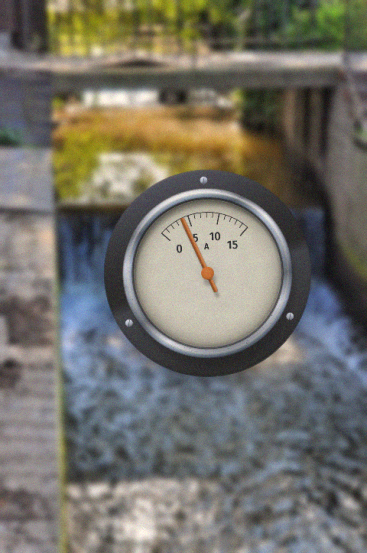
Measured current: 4 A
